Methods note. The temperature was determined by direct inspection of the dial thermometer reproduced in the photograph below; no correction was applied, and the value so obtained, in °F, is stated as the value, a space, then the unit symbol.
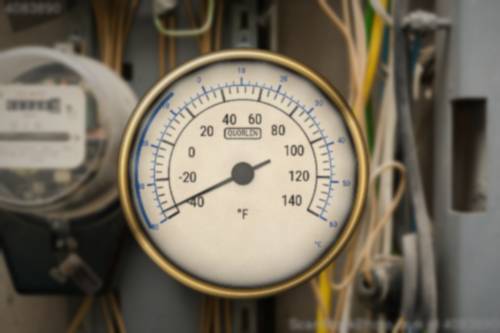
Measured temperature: -36 °F
